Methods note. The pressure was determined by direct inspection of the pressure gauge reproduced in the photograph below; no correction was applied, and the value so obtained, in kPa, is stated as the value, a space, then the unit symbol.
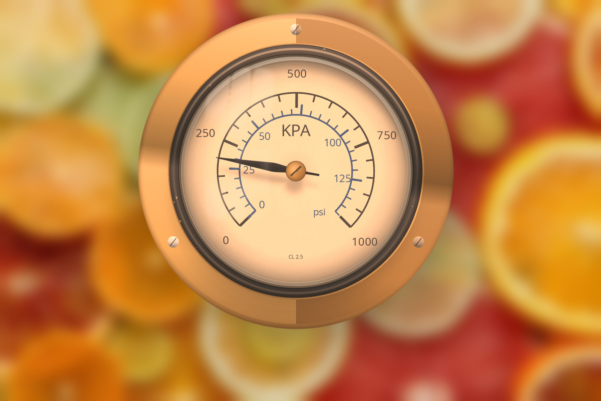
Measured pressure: 200 kPa
